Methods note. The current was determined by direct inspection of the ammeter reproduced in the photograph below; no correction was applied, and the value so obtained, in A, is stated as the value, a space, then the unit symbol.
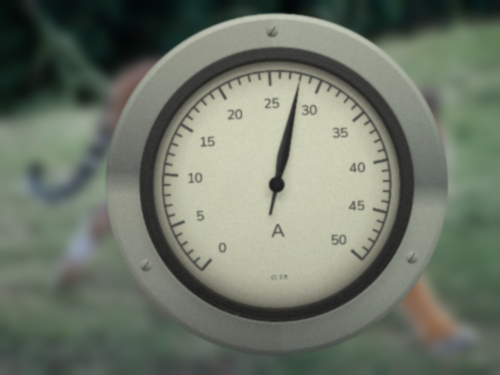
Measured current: 28 A
